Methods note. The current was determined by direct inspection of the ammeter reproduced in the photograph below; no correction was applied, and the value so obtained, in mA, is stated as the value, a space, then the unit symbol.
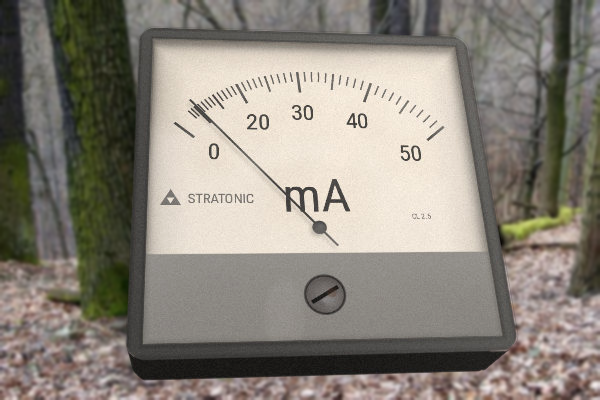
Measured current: 10 mA
